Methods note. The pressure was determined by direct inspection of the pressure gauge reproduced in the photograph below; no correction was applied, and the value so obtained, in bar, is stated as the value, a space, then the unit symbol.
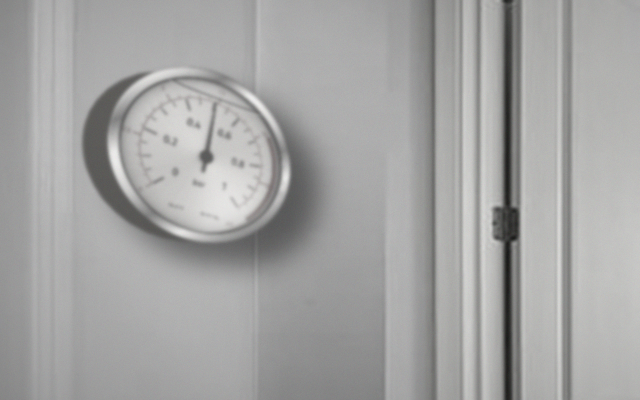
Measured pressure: 0.5 bar
